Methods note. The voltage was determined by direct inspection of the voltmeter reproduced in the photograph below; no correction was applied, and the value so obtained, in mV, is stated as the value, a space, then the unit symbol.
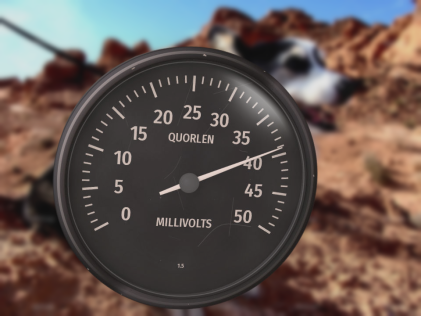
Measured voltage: 39 mV
